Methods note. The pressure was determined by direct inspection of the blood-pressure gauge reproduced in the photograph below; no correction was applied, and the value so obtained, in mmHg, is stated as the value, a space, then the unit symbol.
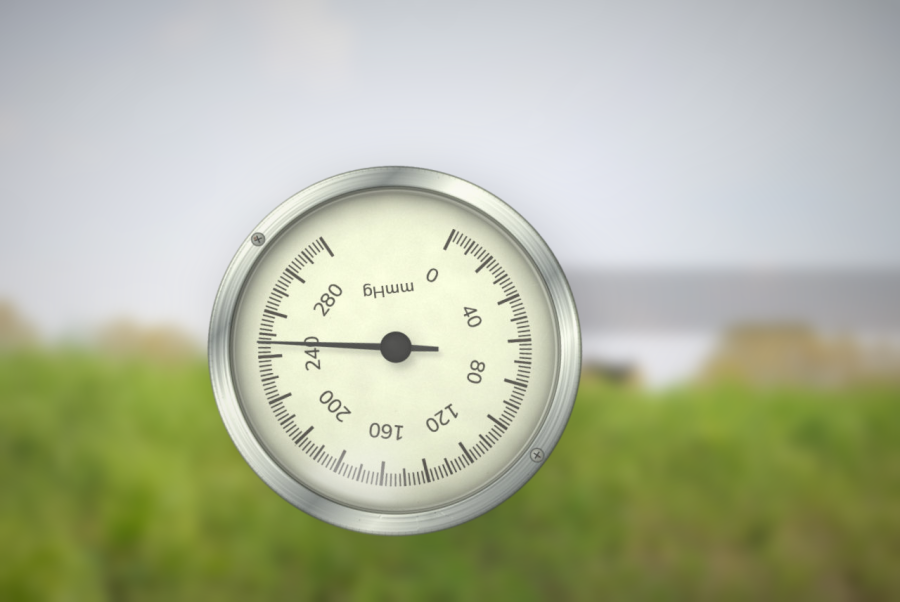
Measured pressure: 246 mmHg
